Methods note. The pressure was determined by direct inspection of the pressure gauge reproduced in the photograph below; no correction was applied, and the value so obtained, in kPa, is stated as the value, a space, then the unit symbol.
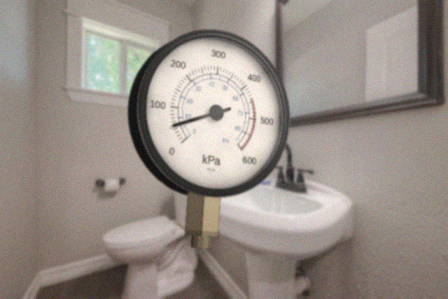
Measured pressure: 50 kPa
